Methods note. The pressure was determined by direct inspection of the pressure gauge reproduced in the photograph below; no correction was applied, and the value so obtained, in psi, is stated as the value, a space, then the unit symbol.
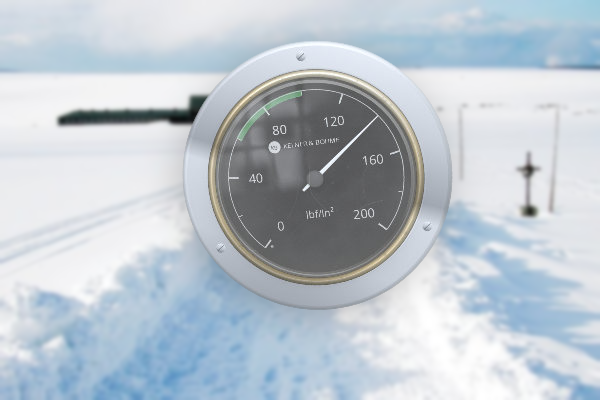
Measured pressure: 140 psi
